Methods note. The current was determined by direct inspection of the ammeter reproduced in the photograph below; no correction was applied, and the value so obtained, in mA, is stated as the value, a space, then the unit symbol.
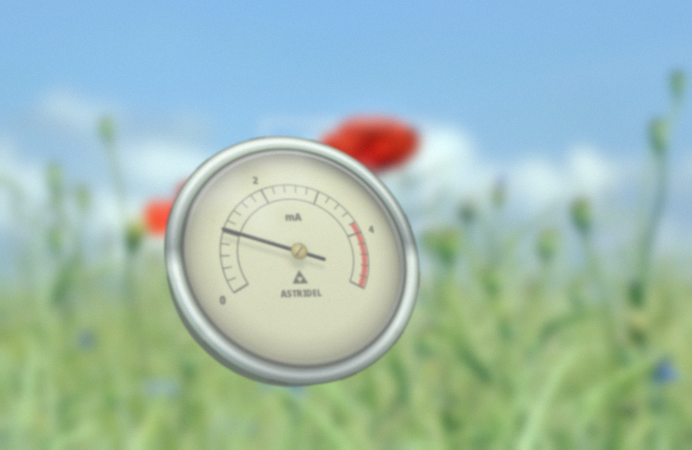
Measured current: 1 mA
